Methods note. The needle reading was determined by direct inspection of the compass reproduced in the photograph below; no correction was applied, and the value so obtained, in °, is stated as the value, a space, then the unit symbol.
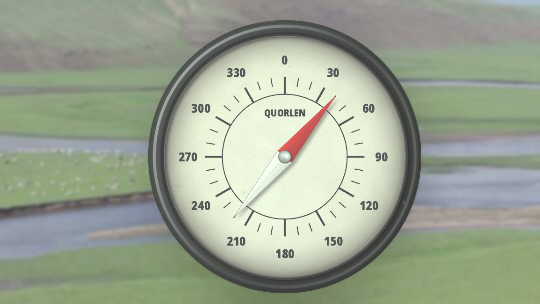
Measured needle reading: 40 °
